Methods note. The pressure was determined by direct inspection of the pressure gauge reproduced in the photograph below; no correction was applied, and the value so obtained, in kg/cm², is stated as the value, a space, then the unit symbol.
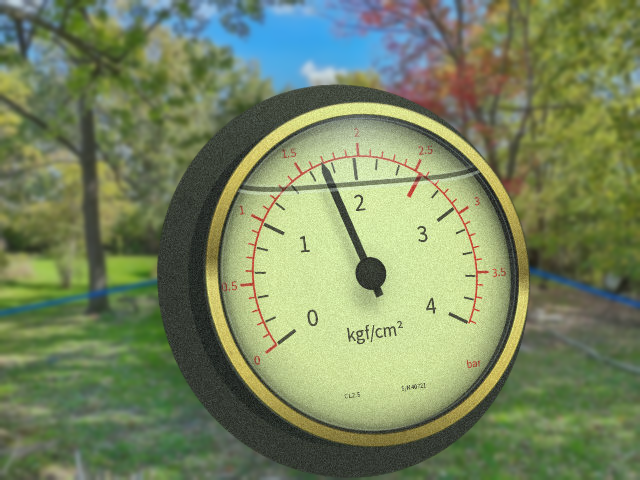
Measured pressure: 1.7 kg/cm²
